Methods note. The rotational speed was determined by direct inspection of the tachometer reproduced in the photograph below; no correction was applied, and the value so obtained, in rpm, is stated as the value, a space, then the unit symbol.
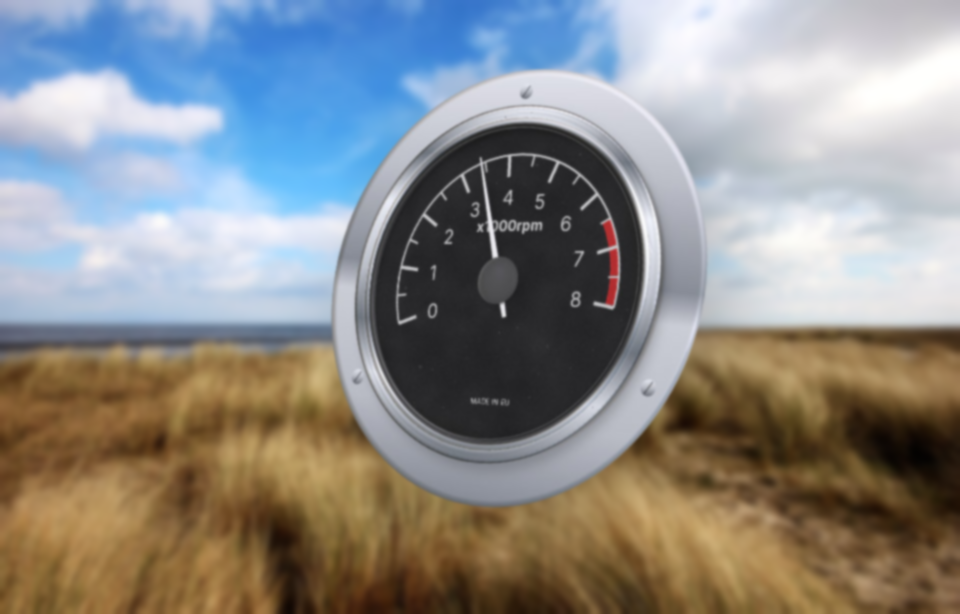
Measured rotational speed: 3500 rpm
